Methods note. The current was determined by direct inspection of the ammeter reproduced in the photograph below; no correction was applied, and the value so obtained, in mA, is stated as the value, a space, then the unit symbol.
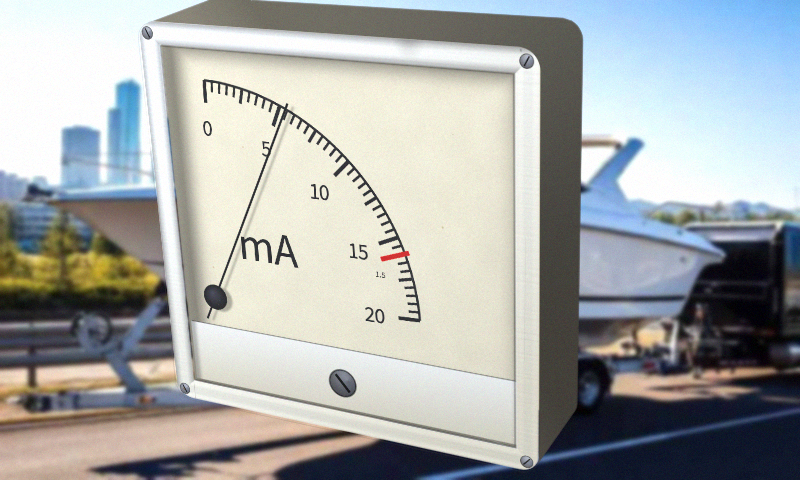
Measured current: 5.5 mA
